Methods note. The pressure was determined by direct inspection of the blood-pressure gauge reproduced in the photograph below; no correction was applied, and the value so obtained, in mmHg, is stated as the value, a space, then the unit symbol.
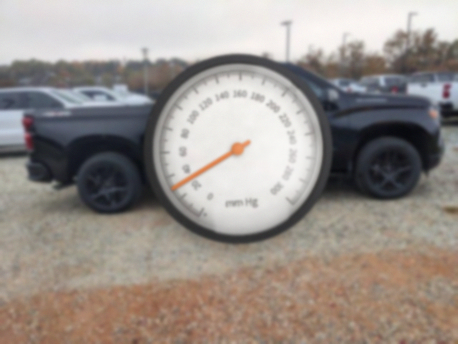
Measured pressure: 30 mmHg
